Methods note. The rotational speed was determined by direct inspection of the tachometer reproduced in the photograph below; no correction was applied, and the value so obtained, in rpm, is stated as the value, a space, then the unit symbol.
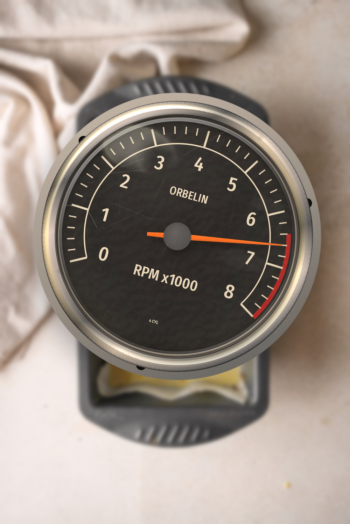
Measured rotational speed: 6600 rpm
